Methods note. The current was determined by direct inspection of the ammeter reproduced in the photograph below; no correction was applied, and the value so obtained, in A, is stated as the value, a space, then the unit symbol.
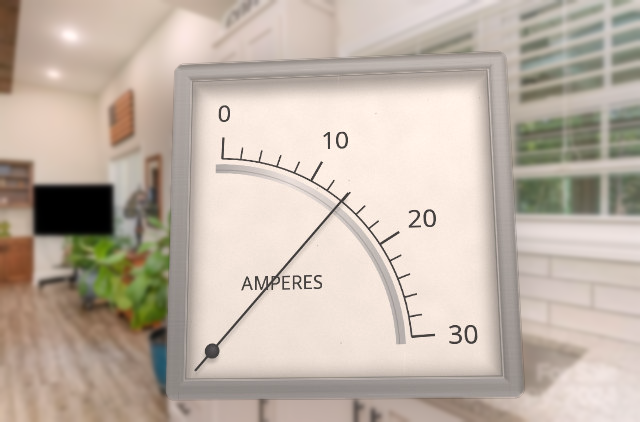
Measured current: 14 A
